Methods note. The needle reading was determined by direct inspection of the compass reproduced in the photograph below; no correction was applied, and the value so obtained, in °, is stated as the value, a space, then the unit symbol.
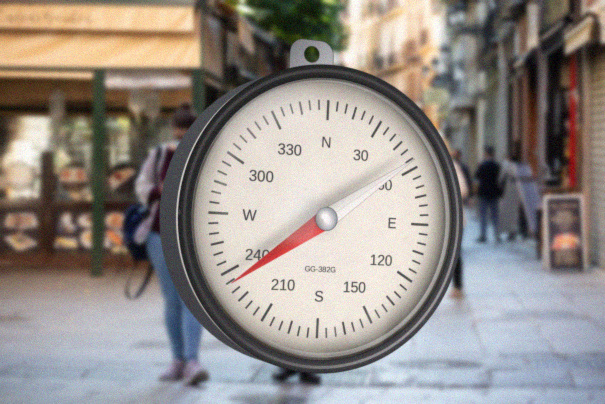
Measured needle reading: 235 °
